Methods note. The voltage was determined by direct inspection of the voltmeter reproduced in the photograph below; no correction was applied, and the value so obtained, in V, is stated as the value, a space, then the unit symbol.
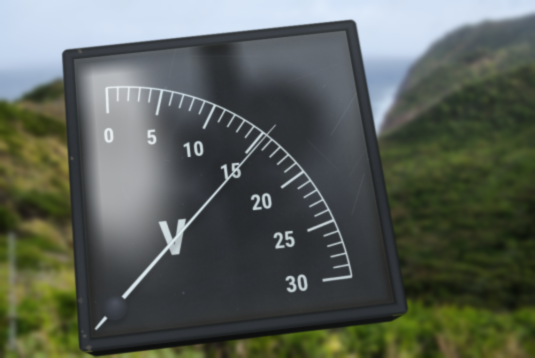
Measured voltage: 15.5 V
